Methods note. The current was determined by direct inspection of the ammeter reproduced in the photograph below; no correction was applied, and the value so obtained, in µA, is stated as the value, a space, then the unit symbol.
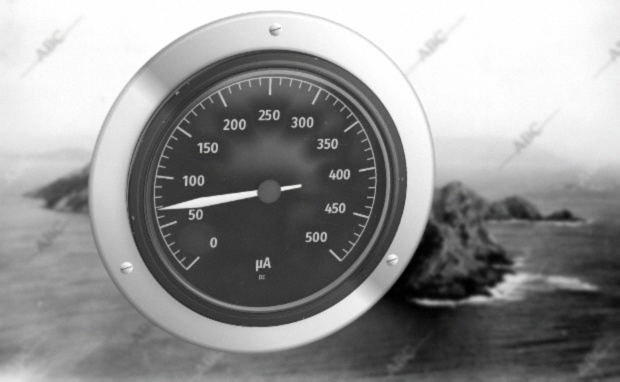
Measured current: 70 µA
